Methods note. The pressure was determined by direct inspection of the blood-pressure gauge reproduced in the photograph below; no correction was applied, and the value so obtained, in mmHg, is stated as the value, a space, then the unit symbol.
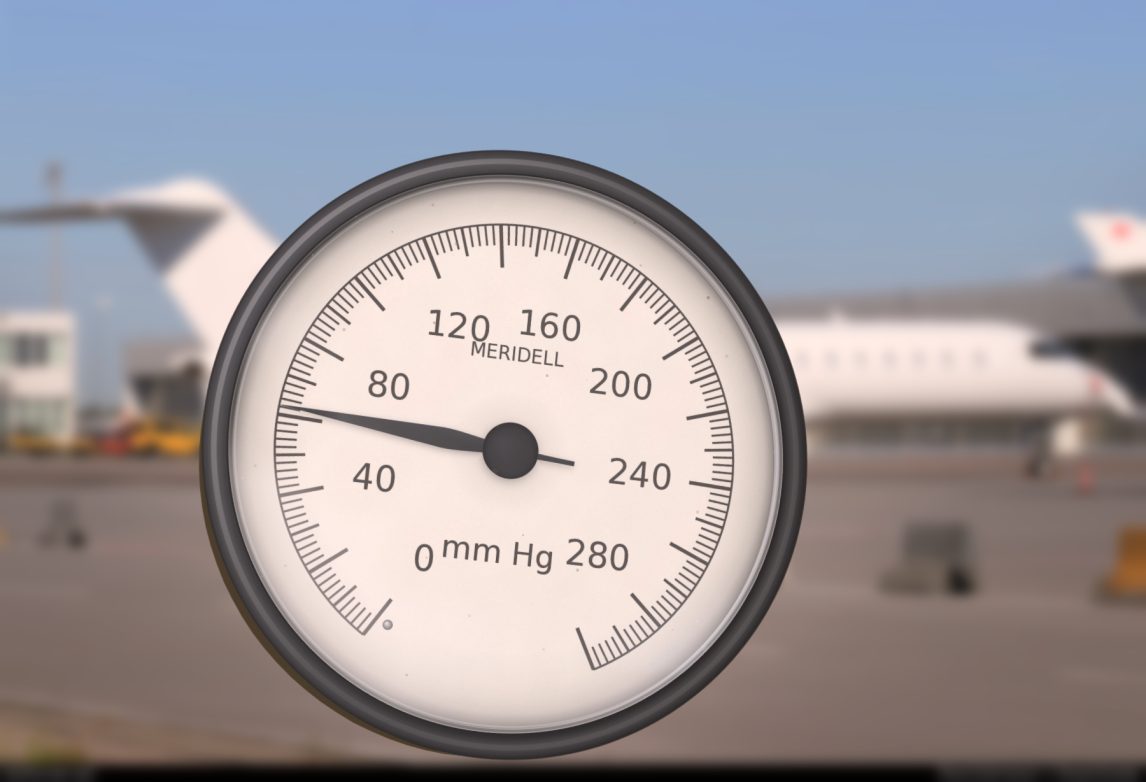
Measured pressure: 62 mmHg
